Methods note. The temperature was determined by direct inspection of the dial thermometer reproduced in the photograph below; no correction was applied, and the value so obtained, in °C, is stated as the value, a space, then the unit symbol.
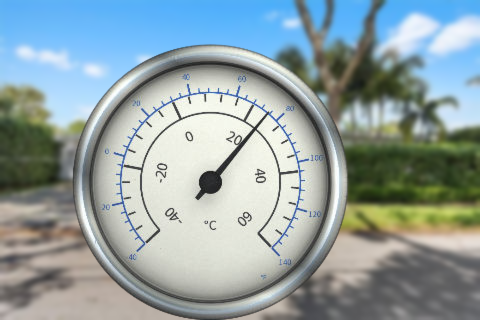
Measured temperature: 24 °C
